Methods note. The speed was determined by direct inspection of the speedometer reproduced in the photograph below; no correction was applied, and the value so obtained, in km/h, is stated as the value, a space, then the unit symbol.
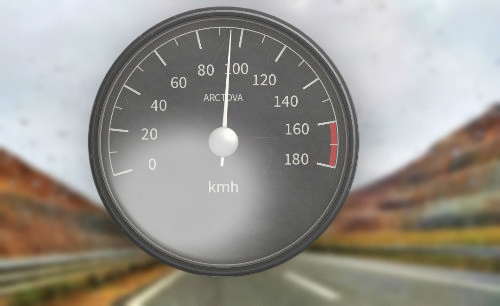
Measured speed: 95 km/h
